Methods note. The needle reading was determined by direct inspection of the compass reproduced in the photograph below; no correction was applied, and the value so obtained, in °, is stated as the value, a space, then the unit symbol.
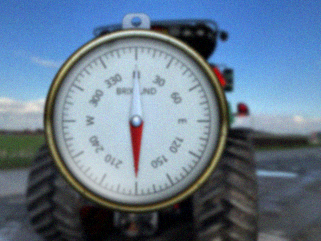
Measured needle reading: 180 °
